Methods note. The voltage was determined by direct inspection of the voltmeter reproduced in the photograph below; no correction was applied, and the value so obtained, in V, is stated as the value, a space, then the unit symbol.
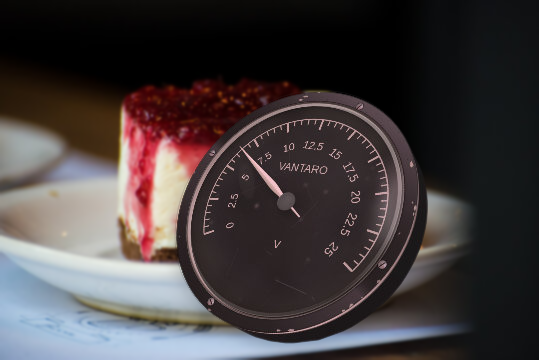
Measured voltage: 6.5 V
